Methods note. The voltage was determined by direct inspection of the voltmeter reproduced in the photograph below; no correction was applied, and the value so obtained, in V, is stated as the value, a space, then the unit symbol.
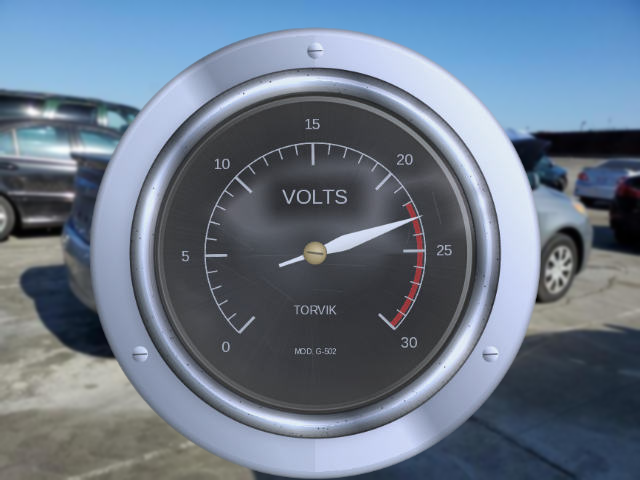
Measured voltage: 23 V
